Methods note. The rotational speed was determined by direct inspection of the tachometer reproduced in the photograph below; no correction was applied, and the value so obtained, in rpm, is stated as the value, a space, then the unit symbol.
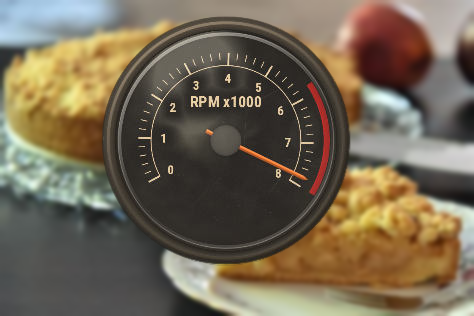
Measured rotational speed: 7800 rpm
